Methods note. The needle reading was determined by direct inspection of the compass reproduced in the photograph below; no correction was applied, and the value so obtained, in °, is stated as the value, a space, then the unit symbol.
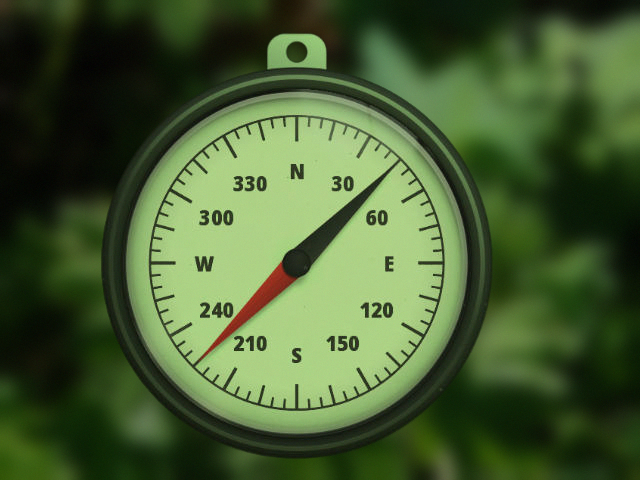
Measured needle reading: 225 °
